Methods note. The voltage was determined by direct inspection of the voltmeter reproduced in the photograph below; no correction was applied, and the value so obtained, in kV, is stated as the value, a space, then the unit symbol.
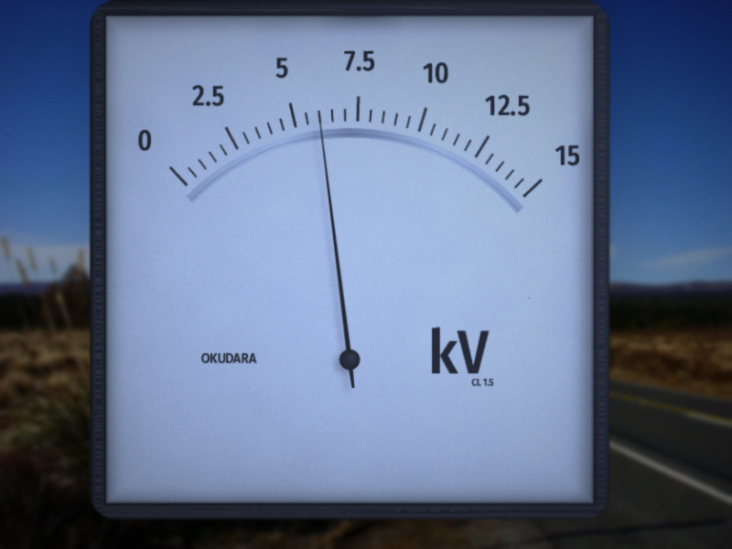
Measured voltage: 6 kV
